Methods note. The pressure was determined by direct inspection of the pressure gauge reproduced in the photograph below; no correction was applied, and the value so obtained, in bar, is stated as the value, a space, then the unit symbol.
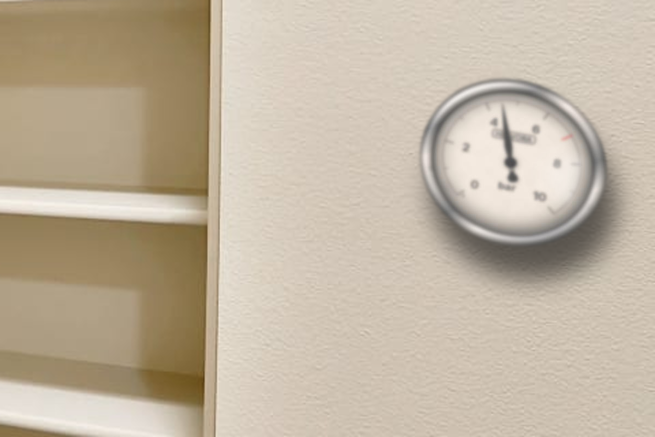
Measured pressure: 4.5 bar
